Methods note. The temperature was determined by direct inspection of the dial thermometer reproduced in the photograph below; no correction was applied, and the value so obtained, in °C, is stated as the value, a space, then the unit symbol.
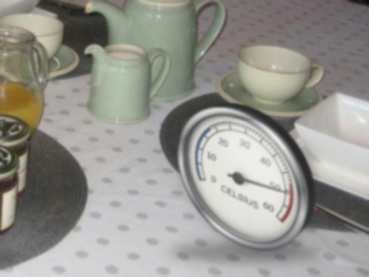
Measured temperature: 50 °C
